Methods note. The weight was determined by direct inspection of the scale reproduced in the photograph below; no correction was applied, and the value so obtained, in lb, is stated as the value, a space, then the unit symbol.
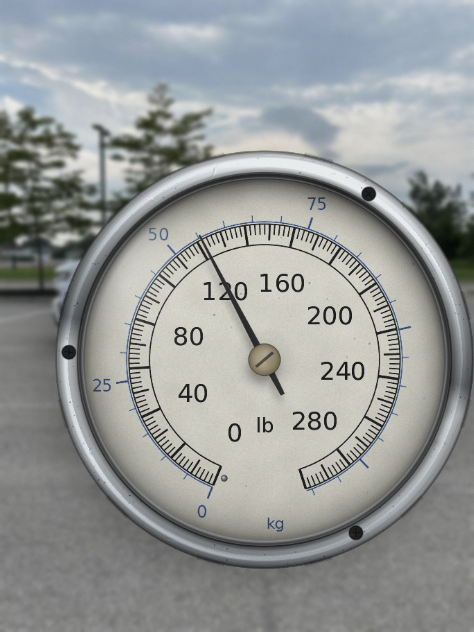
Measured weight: 122 lb
